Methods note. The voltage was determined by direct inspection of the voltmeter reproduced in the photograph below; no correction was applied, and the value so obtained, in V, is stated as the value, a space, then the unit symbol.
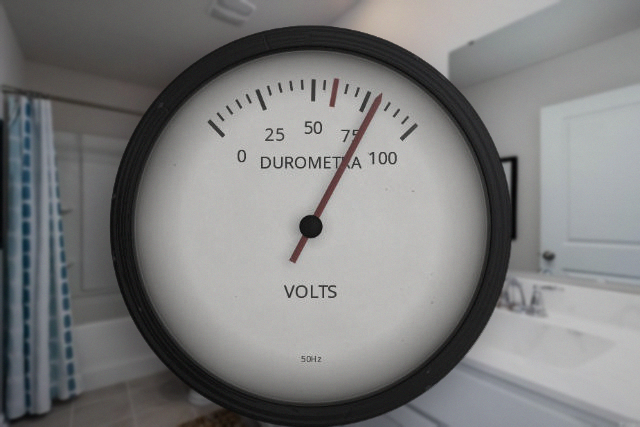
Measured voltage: 80 V
